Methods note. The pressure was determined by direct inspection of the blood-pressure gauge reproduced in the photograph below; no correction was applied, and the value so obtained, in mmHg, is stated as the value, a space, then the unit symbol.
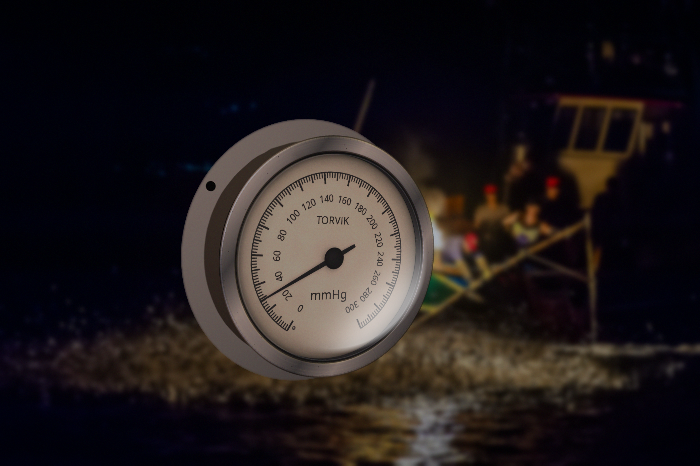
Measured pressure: 30 mmHg
